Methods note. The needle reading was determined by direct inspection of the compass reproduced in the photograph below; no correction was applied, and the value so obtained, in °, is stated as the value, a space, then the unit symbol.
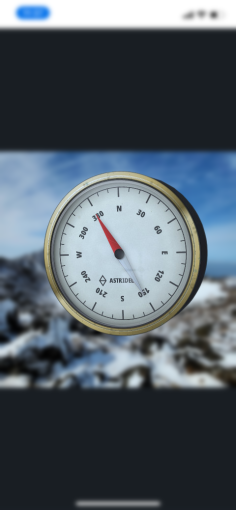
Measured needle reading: 330 °
